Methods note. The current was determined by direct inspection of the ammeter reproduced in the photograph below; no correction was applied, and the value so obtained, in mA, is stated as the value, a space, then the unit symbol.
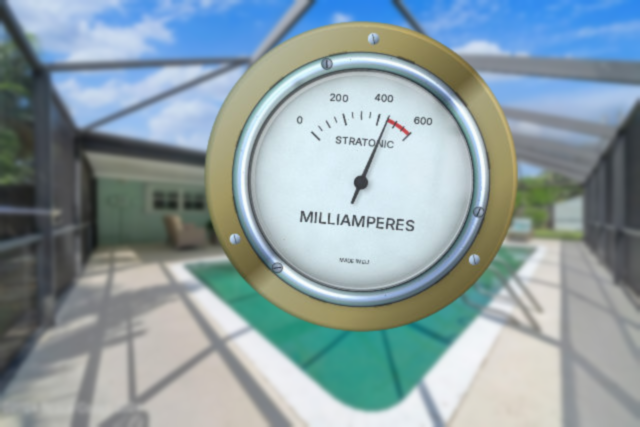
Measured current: 450 mA
